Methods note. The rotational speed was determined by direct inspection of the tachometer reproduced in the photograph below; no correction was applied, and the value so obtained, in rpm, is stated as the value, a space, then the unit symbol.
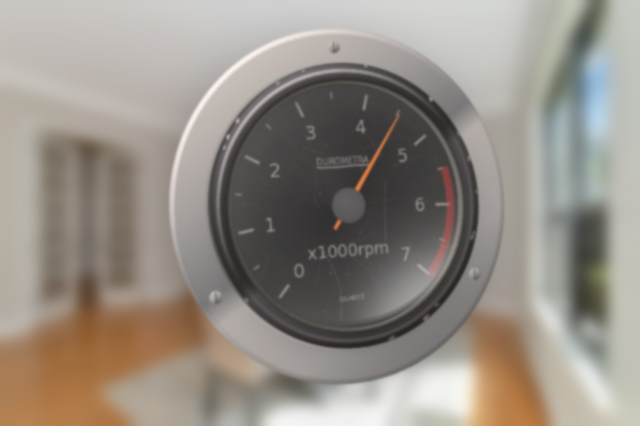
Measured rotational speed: 4500 rpm
